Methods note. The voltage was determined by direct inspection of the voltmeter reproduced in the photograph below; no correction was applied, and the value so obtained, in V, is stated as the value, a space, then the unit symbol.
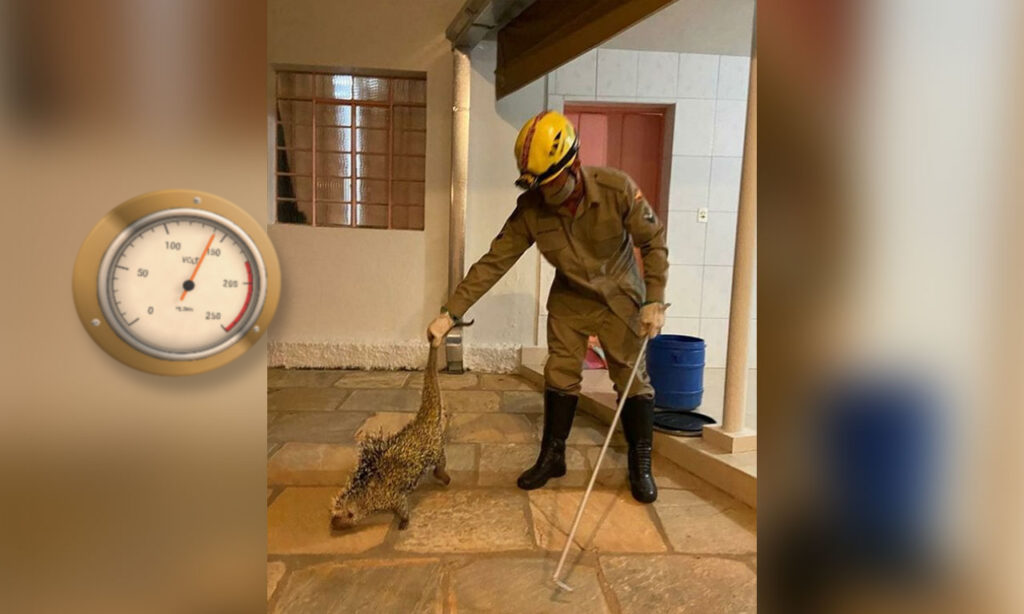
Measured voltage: 140 V
